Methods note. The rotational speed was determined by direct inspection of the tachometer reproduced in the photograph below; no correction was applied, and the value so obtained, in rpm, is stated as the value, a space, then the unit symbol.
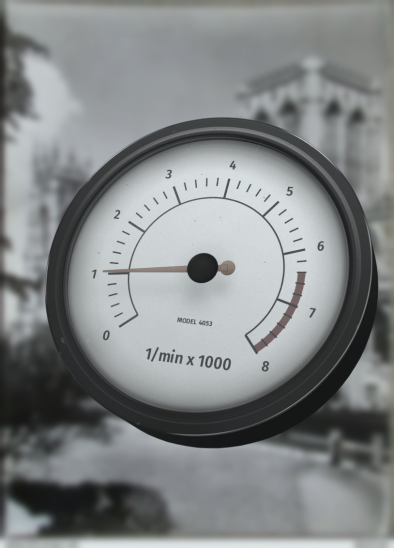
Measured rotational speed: 1000 rpm
